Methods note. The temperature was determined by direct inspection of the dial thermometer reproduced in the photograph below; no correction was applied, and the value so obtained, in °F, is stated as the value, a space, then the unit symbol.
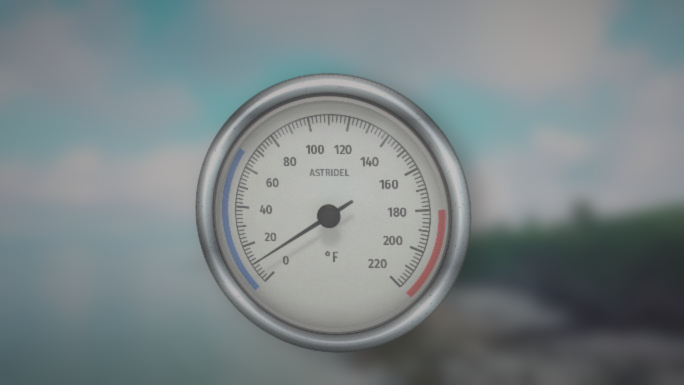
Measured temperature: 10 °F
